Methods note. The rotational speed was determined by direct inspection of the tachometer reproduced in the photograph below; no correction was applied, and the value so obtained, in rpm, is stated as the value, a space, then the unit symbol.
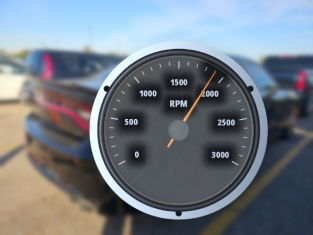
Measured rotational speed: 1900 rpm
